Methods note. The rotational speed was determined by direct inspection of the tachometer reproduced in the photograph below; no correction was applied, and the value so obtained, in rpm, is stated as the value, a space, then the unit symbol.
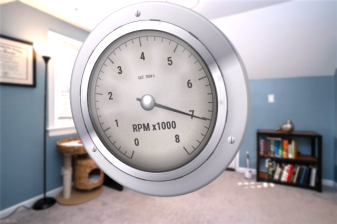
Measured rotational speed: 7000 rpm
